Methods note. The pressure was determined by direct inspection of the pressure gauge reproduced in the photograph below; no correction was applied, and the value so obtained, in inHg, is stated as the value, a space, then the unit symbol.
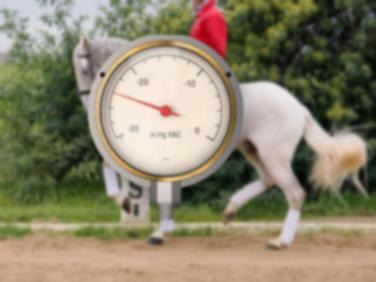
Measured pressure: -24 inHg
